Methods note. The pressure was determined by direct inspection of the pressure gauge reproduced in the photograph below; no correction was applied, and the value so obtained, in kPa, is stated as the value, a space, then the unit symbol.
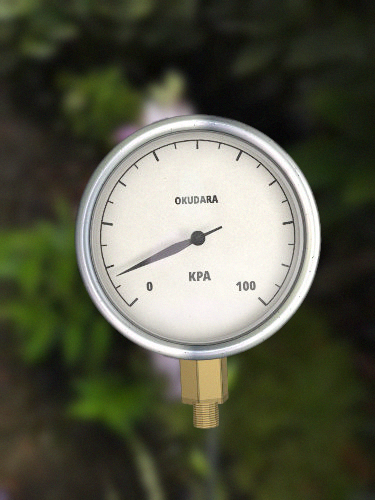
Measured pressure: 7.5 kPa
